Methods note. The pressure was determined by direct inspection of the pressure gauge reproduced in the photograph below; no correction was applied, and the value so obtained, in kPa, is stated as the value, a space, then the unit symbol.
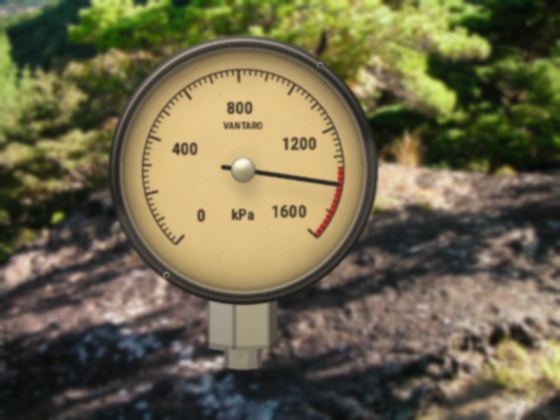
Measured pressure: 1400 kPa
